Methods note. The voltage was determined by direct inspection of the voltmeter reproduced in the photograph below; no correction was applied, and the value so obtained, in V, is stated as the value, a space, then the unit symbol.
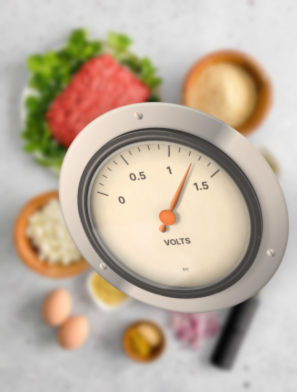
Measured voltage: 1.25 V
